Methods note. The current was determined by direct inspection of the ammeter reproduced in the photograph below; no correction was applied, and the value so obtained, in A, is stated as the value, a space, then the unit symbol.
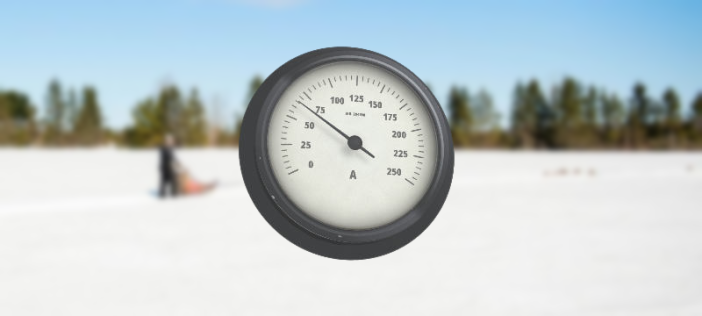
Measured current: 65 A
